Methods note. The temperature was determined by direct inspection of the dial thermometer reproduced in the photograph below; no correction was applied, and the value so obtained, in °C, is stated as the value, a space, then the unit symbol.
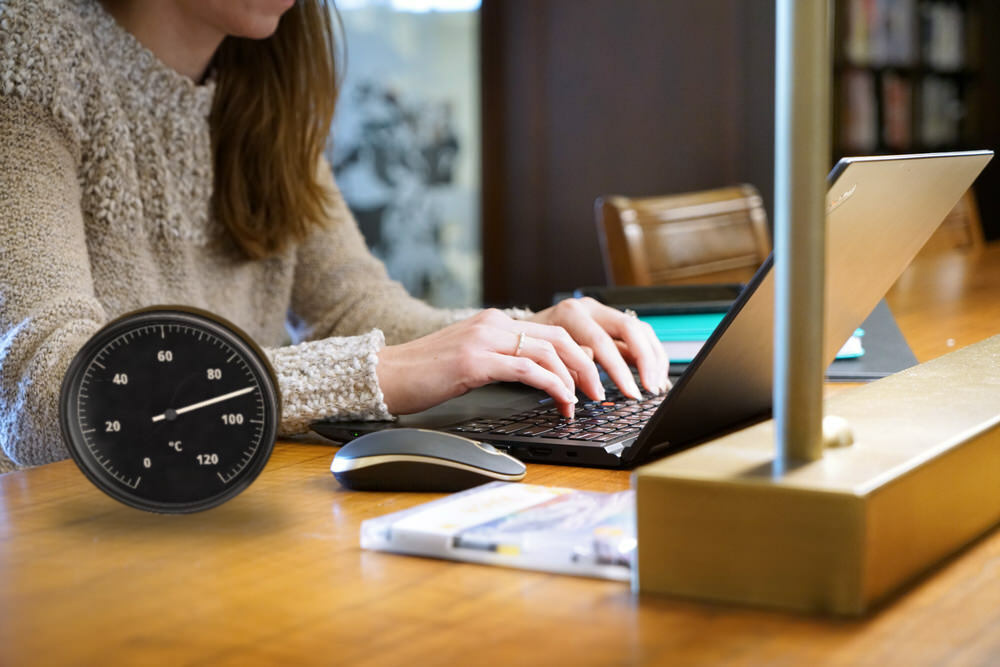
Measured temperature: 90 °C
